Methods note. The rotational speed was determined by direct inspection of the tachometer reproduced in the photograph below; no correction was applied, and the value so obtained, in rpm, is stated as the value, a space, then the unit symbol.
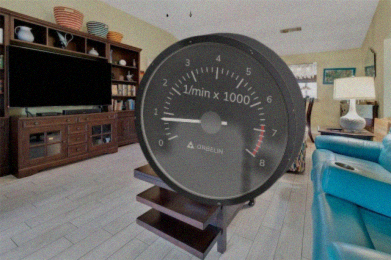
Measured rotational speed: 800 rpm
